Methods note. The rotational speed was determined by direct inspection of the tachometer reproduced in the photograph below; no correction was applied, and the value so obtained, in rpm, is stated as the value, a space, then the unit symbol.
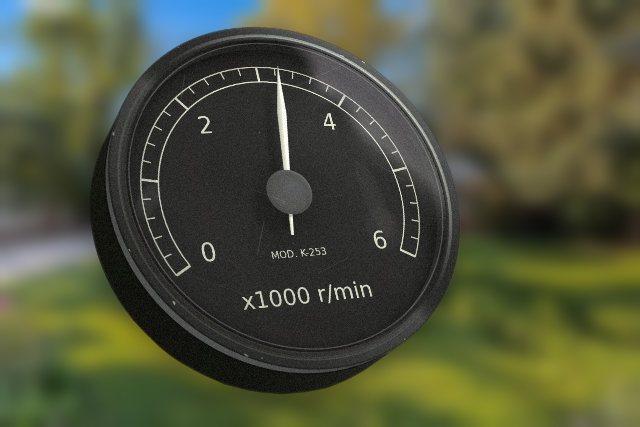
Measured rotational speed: 3200 rpm
